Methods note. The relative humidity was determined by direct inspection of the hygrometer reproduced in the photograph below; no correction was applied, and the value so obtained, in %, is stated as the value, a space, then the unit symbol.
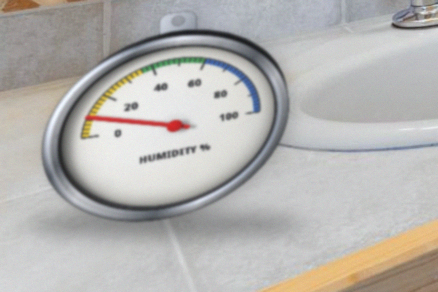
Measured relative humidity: 10 %
